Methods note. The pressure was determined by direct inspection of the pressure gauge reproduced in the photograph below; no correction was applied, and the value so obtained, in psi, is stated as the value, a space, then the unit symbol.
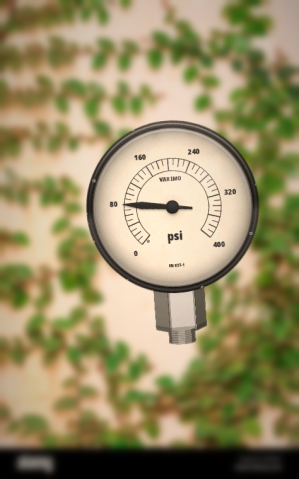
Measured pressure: 80 psi
